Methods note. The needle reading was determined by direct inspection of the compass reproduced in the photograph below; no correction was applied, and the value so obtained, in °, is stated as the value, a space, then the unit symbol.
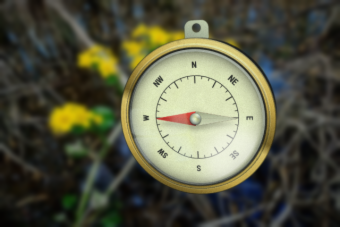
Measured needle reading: 270 °
